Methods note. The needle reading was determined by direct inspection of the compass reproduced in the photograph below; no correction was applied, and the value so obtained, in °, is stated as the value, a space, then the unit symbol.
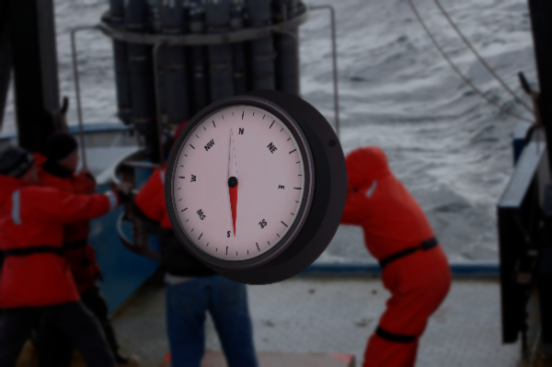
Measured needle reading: 170 °
